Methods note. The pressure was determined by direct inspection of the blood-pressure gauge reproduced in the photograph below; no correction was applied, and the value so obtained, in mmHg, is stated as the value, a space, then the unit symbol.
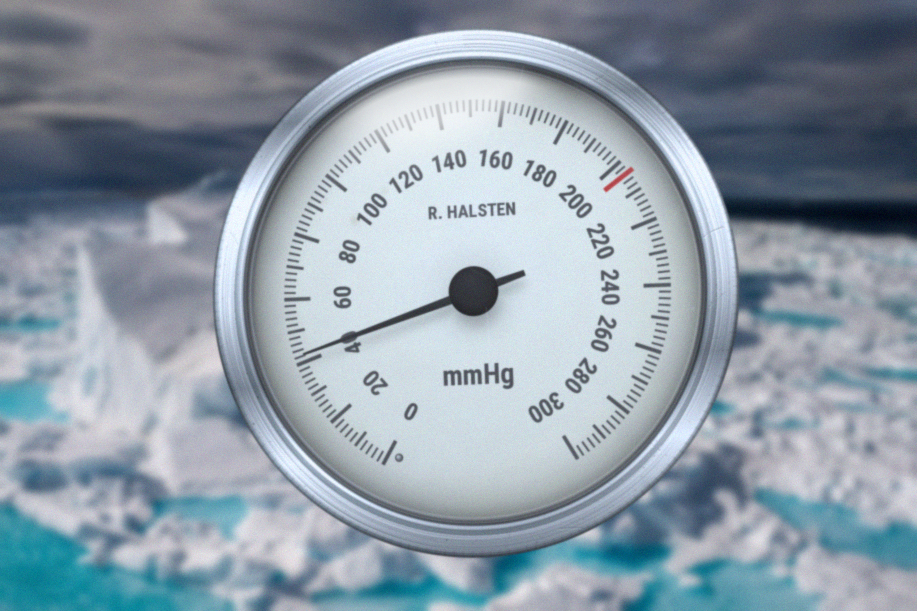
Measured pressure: 42 mmHg
